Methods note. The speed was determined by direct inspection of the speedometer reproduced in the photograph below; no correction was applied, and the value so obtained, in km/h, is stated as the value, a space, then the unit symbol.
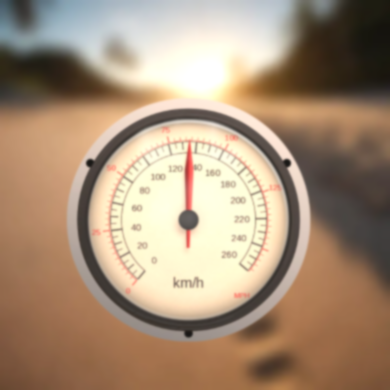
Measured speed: 135 km/h
